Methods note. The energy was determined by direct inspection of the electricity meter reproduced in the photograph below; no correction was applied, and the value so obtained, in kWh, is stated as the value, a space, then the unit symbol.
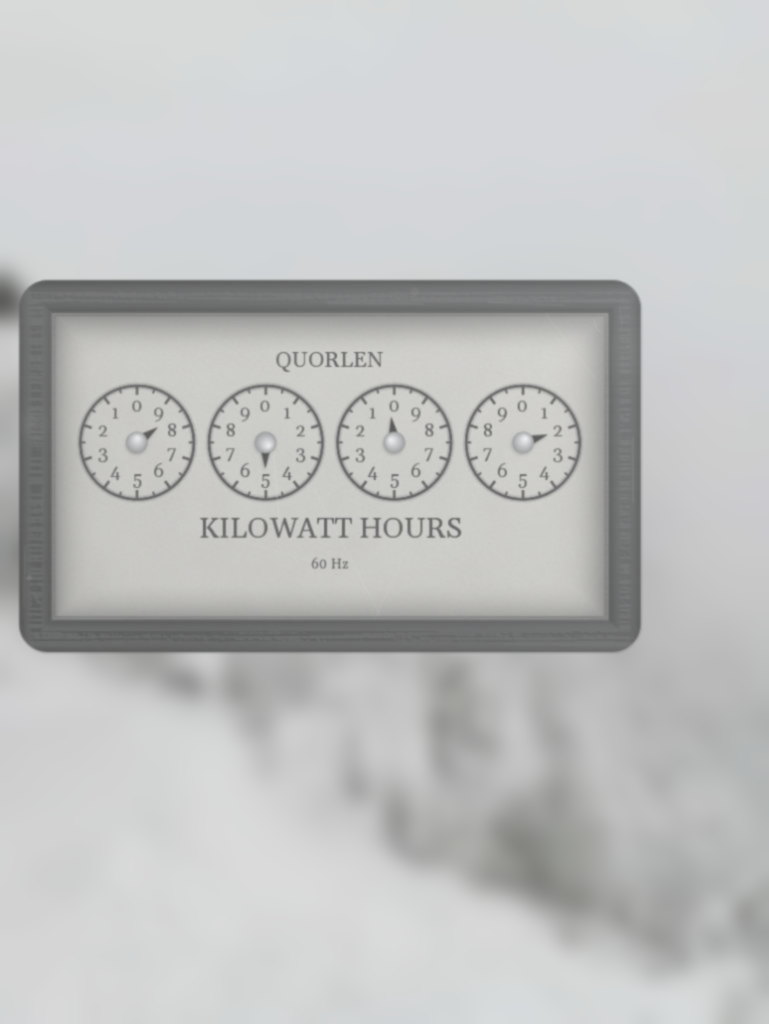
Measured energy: 8502 kWh
